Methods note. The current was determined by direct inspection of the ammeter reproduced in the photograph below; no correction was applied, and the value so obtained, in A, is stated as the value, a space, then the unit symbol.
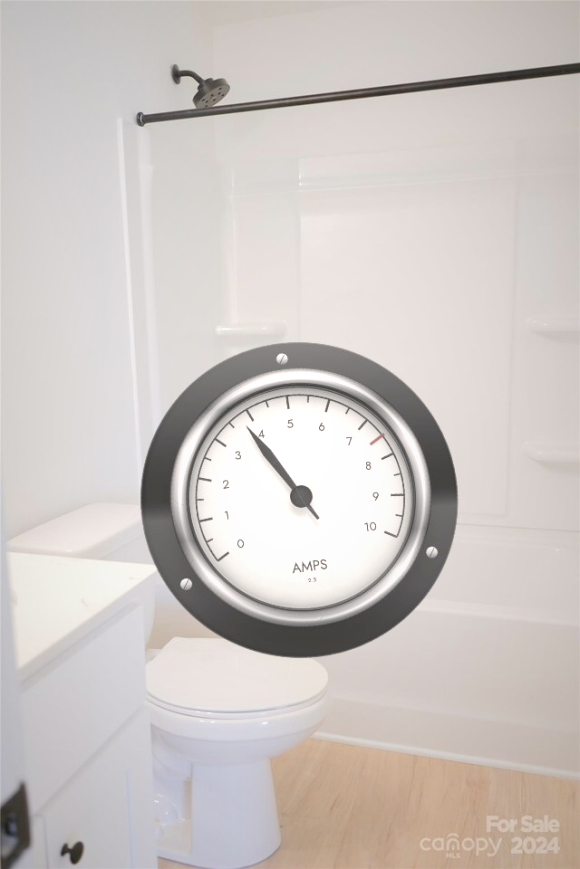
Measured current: 3.75 A
